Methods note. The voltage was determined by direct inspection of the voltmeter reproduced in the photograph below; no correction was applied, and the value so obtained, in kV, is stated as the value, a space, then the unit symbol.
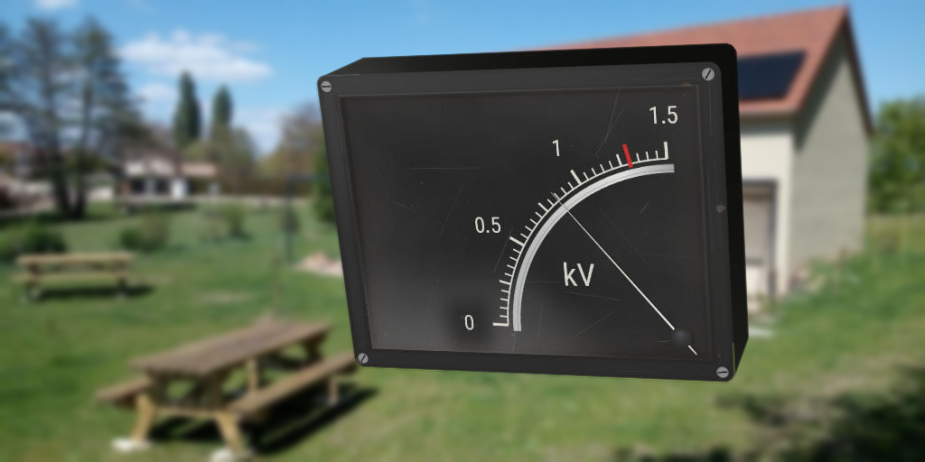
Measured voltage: 0.85 kV
